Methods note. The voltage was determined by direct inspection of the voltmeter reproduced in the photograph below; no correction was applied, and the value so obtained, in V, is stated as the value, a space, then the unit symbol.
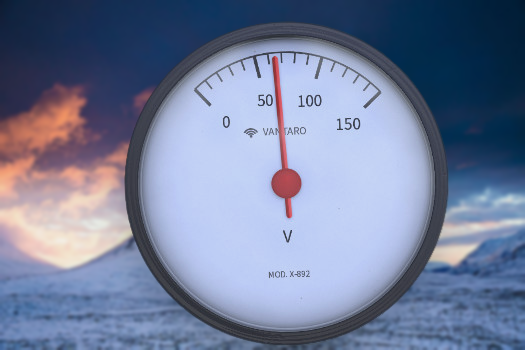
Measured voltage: 65 V
